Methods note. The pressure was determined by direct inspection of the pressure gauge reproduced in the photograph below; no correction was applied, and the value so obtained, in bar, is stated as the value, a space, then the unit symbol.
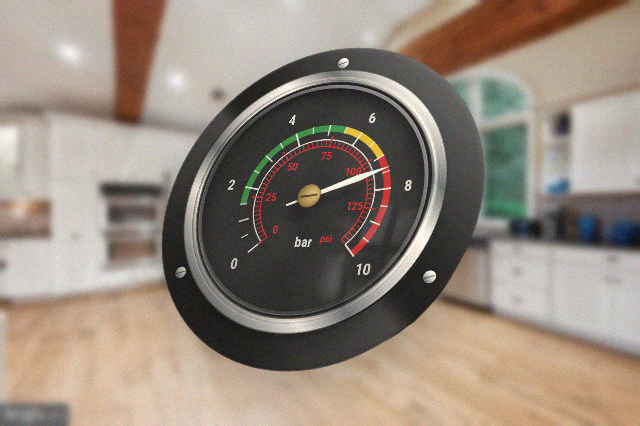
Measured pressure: 7.5 bar
